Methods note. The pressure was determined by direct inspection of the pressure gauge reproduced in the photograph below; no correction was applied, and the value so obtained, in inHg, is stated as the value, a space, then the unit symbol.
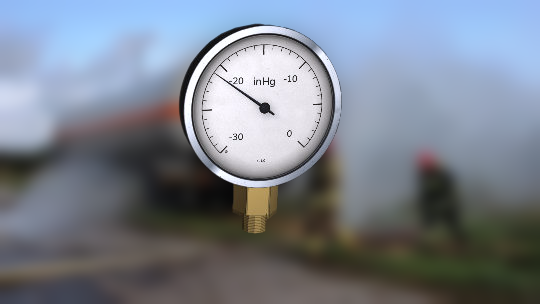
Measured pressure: -21 inHg
